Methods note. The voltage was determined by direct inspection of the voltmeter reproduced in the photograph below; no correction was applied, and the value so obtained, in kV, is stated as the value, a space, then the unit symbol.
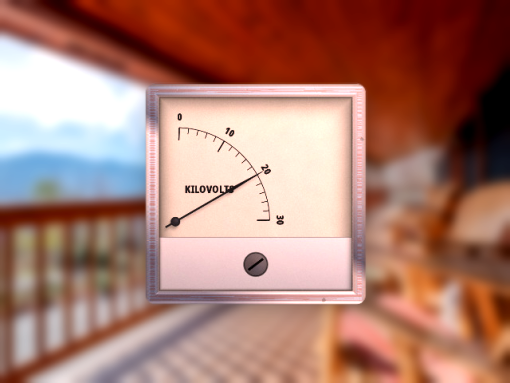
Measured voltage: 20 kV
